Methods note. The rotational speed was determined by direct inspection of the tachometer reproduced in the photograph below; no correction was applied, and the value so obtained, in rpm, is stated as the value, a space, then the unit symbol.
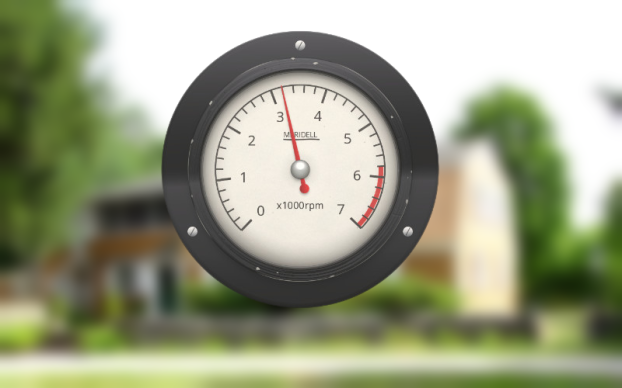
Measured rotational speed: 3200 rpm
